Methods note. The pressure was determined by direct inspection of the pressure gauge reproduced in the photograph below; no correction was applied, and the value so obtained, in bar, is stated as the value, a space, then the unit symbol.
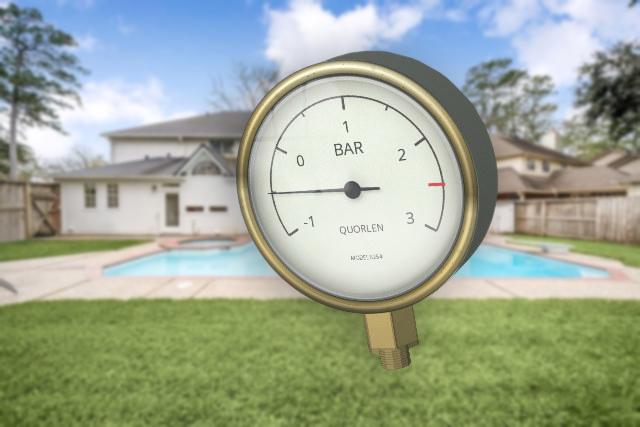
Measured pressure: -0.5 bar
